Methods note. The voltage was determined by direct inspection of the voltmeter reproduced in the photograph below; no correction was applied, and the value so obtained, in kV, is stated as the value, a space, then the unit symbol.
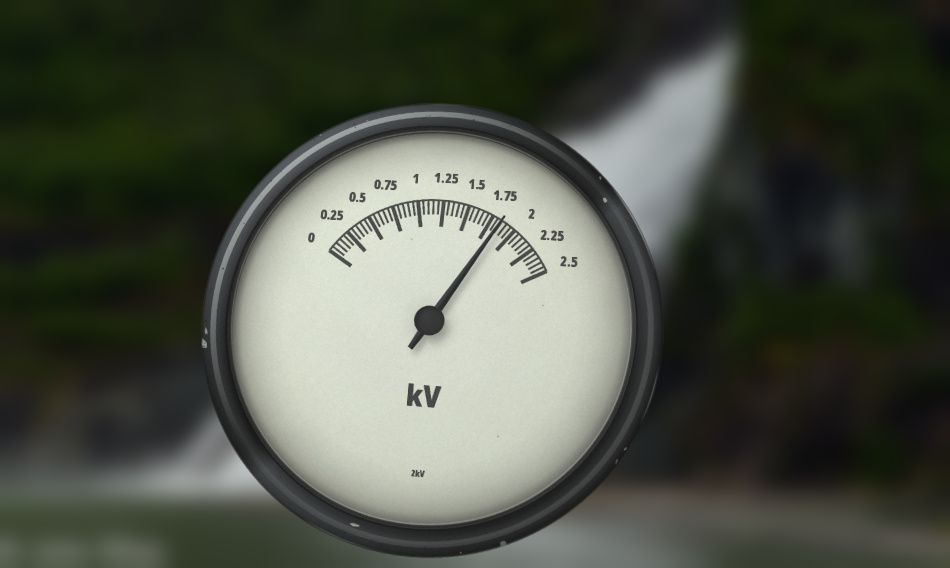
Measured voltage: 1.85 kV
